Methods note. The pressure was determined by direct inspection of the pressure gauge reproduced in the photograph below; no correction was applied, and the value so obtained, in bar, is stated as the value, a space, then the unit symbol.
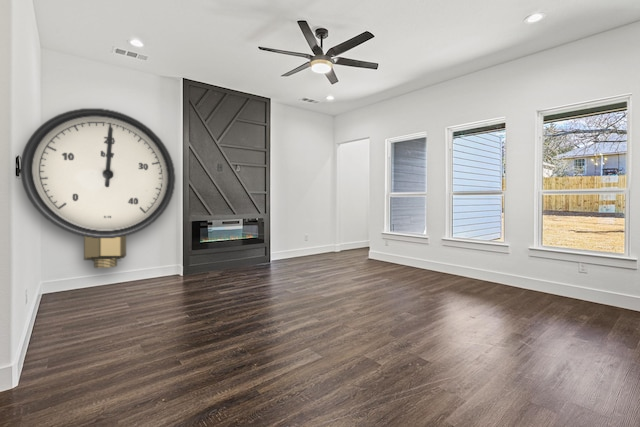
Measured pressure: 20 bar
